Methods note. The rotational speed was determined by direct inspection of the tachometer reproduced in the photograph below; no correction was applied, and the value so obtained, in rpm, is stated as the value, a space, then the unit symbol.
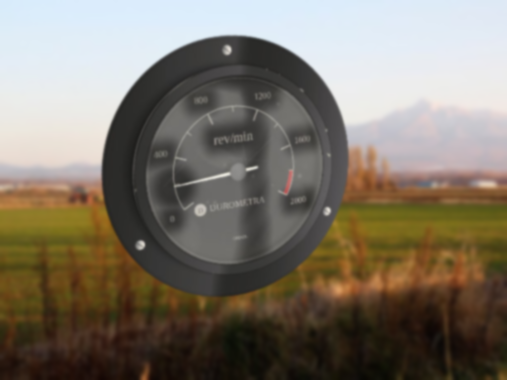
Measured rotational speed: 200 rpm
